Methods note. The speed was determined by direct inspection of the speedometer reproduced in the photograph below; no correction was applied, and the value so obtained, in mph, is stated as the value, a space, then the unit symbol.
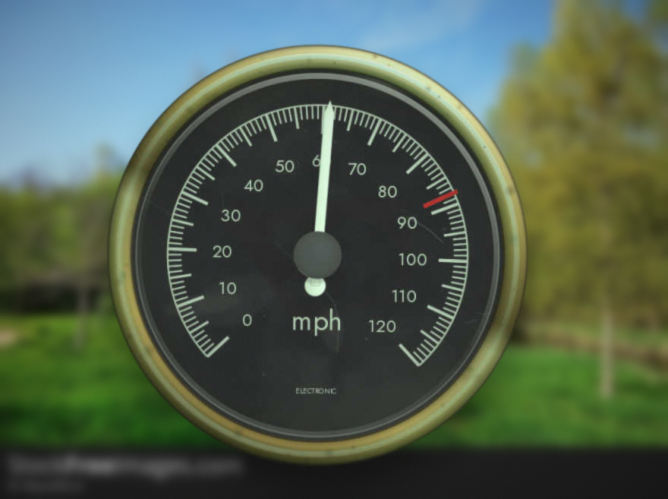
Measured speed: 61 mph
